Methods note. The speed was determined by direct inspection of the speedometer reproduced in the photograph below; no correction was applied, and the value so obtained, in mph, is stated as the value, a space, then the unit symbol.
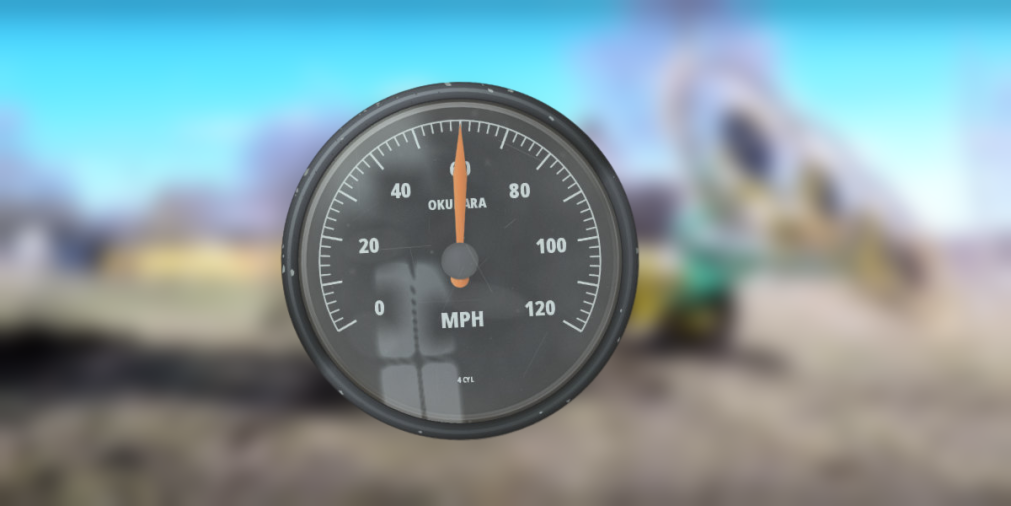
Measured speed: 60 mph
